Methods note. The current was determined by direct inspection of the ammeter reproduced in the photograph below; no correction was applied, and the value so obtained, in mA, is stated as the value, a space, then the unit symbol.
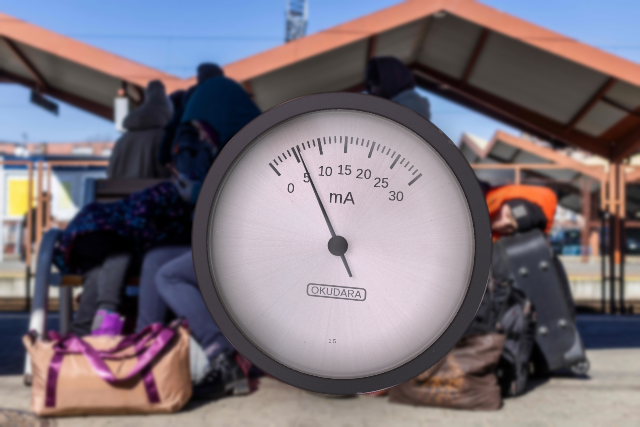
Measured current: 6 mA
